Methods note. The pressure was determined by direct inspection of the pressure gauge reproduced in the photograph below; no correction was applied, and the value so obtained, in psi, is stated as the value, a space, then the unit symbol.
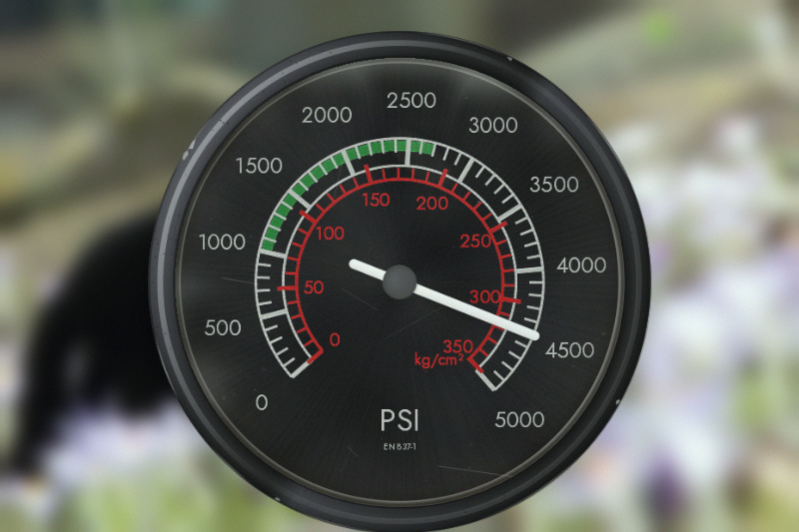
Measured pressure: 4500 psi
